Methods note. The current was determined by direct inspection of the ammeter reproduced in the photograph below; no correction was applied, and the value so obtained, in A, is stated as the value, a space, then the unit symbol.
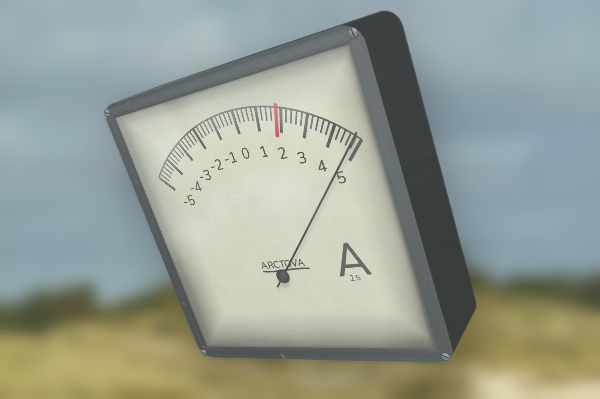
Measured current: 4.8 A
